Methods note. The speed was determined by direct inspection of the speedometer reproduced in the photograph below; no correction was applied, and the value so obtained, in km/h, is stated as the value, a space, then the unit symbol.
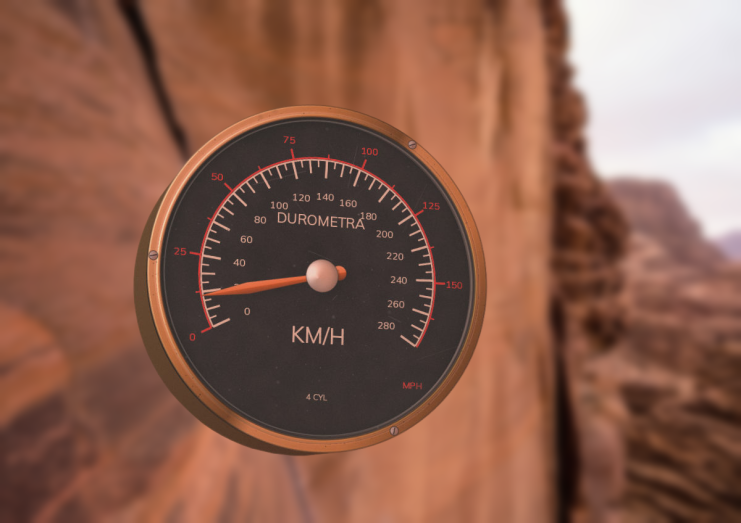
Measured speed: 17.5 km/h
